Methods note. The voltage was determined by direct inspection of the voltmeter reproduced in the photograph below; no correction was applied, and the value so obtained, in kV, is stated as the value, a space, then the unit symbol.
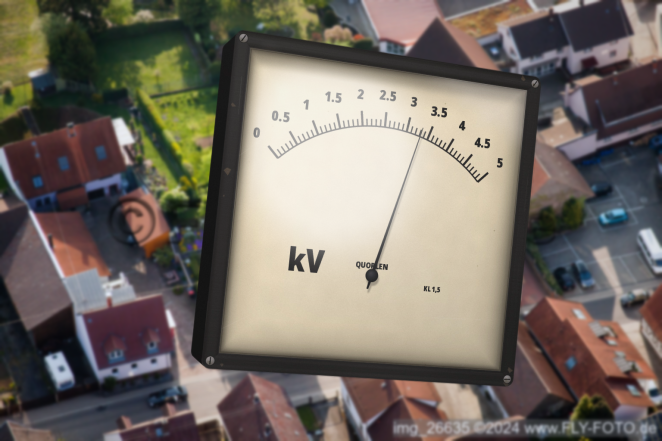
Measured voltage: 3.3 kV
